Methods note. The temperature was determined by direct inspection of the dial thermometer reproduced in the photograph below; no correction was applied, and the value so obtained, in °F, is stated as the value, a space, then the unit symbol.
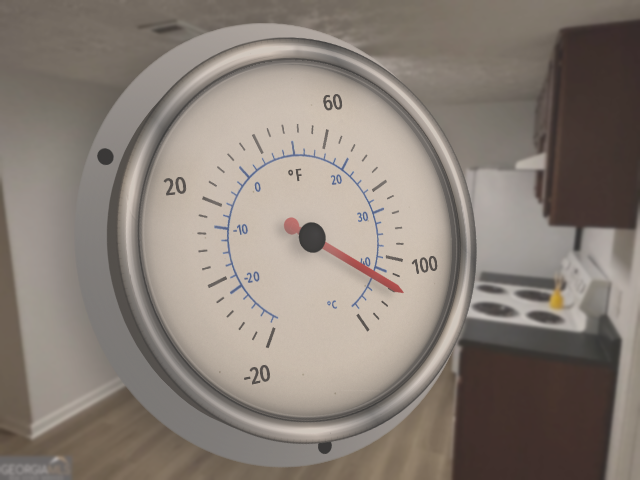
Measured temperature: 108 °F
